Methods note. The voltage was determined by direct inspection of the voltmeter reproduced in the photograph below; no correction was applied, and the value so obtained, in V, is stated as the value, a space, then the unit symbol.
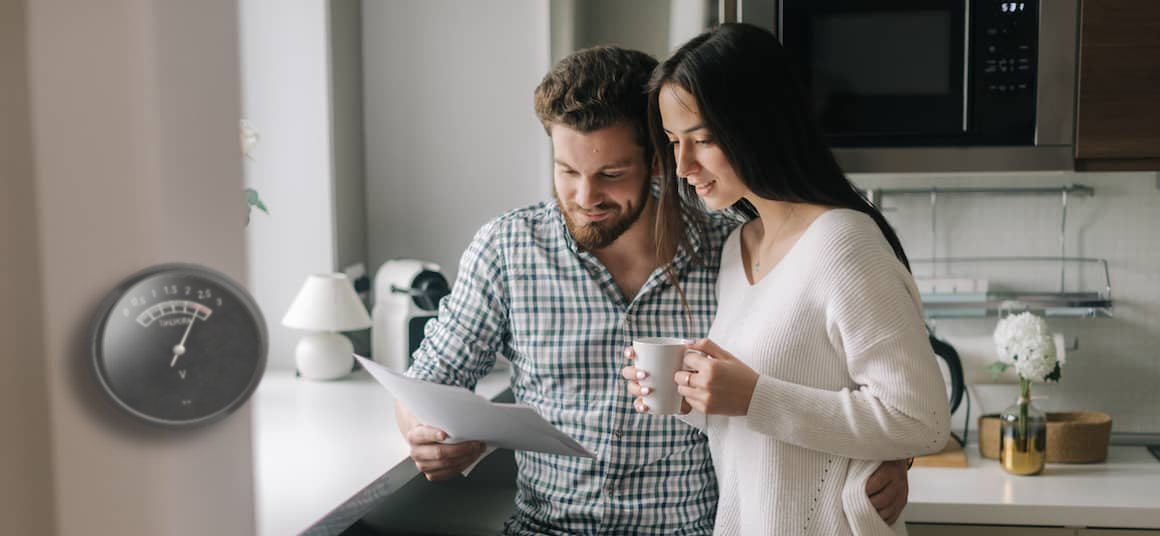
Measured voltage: 2.5 V
